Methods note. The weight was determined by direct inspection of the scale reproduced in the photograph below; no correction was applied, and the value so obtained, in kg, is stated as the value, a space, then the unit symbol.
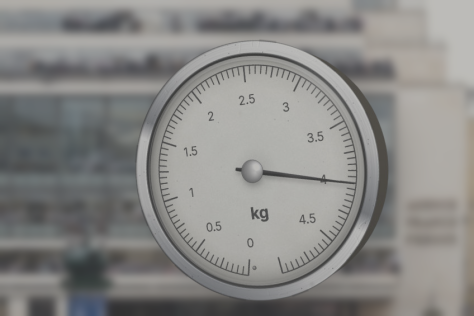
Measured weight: 4 kg
